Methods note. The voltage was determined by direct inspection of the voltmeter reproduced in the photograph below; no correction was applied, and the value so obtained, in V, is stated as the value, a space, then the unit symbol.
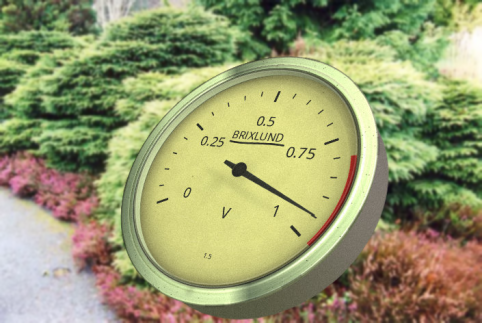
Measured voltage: 0.95 V
